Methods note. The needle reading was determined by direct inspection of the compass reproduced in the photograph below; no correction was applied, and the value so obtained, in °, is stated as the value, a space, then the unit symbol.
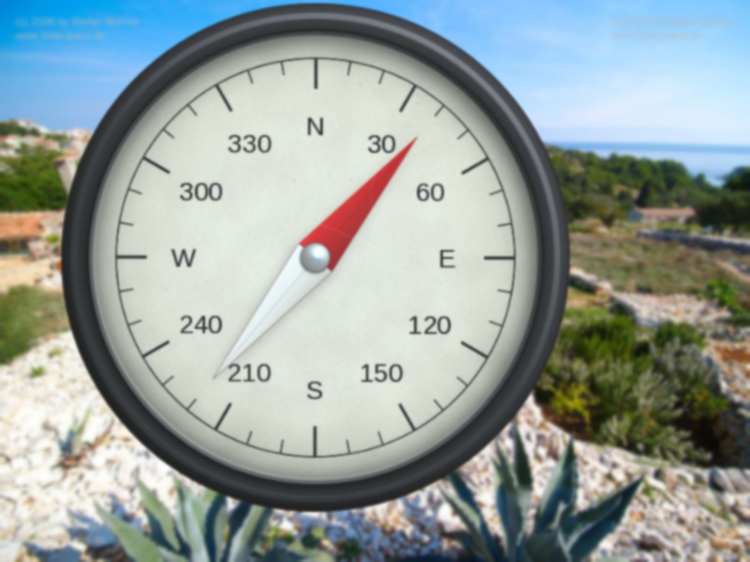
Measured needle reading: 40 °
